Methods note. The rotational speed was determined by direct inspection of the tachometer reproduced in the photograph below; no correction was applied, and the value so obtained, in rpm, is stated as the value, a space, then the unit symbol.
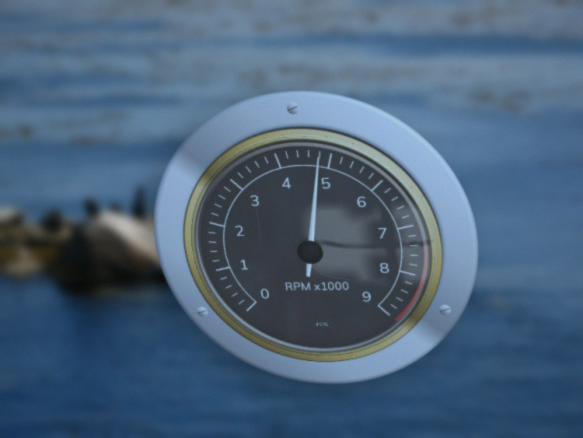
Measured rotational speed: 4800 rpm
